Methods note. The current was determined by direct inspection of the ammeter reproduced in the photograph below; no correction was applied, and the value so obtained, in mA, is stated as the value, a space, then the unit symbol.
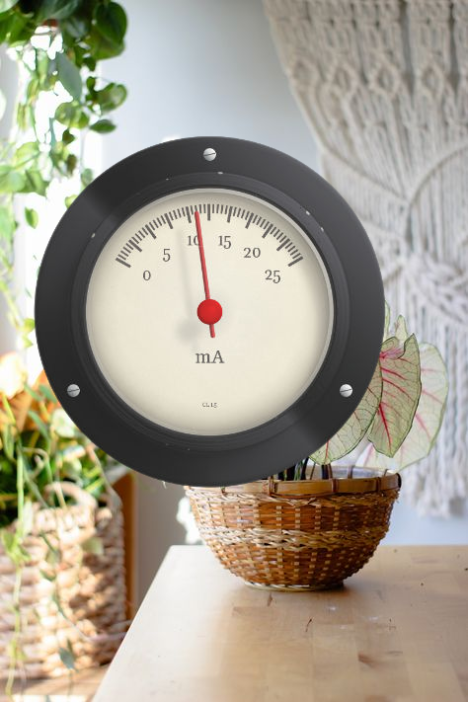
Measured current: 11 mA
